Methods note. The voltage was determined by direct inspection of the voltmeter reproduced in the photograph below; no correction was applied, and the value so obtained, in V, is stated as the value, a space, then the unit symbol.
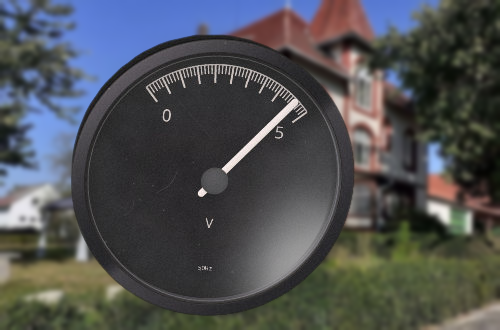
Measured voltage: 4.5 V
